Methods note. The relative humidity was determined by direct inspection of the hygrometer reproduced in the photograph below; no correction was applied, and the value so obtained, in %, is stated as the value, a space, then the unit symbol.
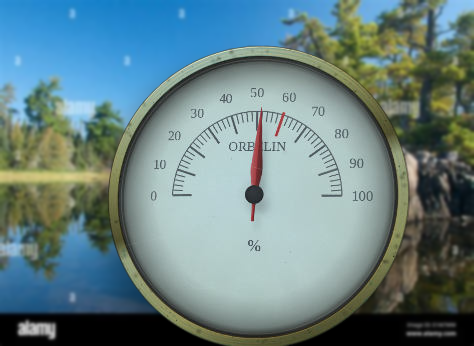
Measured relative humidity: 52 %
